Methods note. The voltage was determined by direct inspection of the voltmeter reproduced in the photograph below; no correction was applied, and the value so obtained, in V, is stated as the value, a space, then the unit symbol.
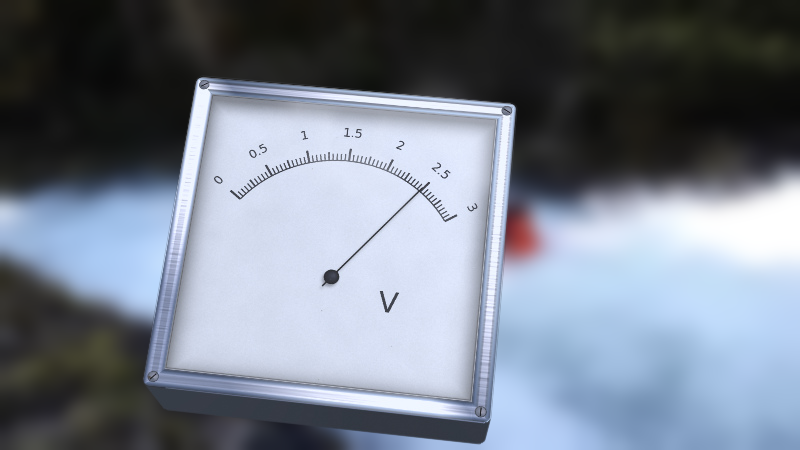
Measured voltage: 2.5 V
